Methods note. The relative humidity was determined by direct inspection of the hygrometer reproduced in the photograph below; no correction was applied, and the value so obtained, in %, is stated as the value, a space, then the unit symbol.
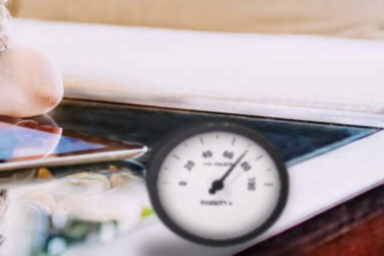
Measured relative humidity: 70 %
